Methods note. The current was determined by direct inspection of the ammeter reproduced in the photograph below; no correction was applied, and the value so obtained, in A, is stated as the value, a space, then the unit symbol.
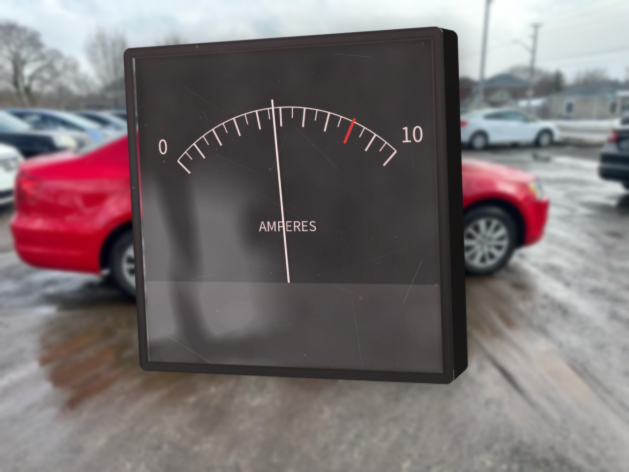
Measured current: 4.75 A
